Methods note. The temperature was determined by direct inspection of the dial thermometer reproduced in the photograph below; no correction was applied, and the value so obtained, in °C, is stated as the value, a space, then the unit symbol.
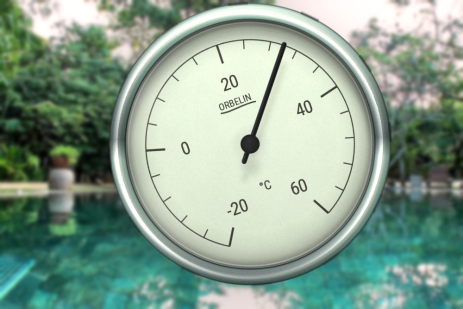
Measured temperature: 30 °C
